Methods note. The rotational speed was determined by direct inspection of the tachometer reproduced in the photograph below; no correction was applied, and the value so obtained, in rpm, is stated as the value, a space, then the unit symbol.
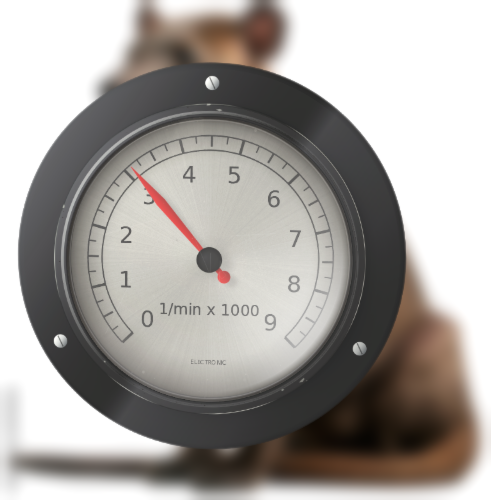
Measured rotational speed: 3125 rpm
